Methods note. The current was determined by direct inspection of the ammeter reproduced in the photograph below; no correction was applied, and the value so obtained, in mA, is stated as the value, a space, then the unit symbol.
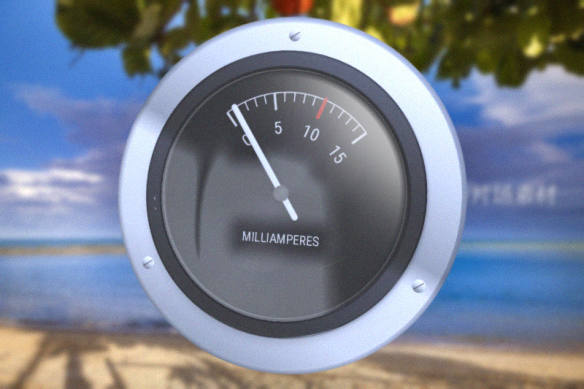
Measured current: 1 mA
